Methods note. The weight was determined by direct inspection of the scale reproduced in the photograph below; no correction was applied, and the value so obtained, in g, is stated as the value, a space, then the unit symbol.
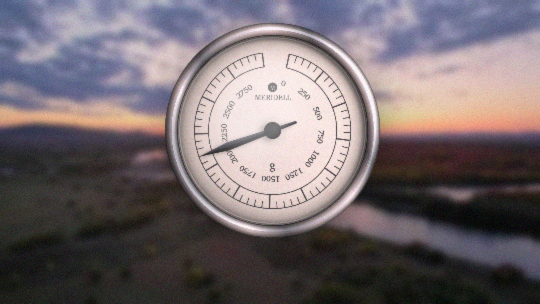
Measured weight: 2100 g
